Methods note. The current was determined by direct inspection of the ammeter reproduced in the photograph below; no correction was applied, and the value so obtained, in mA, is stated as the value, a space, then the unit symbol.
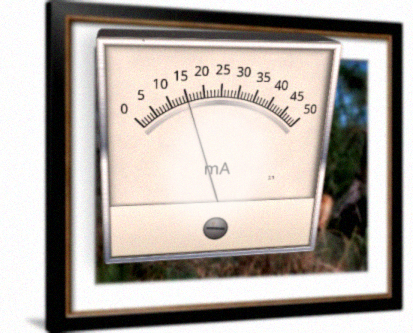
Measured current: 15 mA
